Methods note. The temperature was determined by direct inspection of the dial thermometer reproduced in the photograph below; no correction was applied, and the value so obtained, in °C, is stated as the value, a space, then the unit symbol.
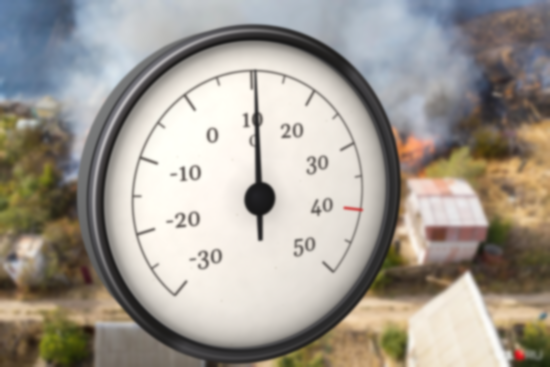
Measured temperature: 10 °C
